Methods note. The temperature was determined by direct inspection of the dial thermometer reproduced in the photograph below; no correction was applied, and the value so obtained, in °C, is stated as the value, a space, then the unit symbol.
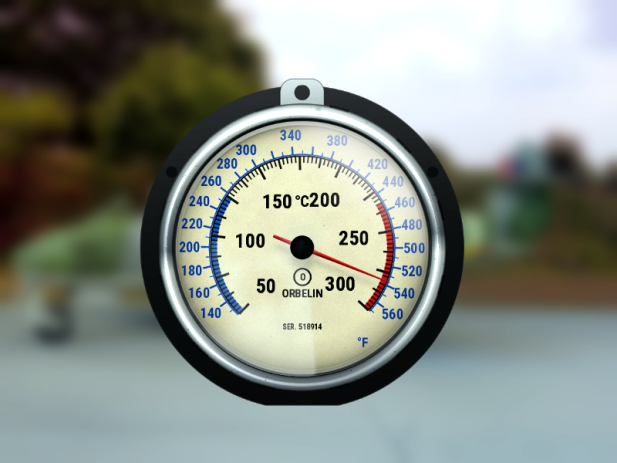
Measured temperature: 280 °C
